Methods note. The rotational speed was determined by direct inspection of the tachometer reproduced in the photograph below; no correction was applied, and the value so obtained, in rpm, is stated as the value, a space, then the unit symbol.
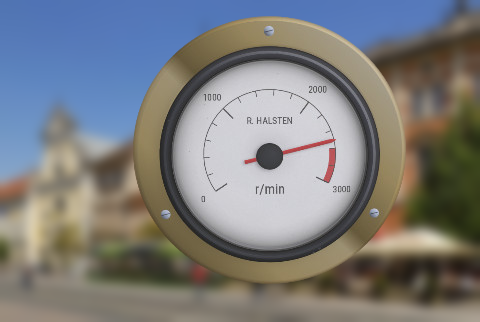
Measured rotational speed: 2500 rpm
